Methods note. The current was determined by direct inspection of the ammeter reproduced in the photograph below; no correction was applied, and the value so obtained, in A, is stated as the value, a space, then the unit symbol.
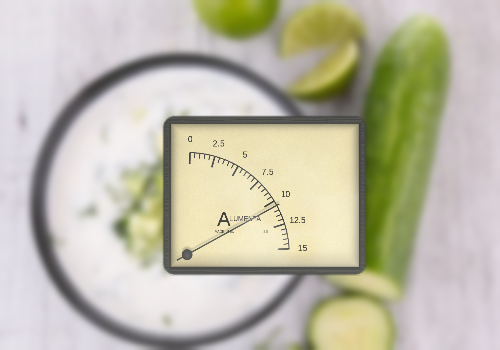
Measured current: 10.5 A
